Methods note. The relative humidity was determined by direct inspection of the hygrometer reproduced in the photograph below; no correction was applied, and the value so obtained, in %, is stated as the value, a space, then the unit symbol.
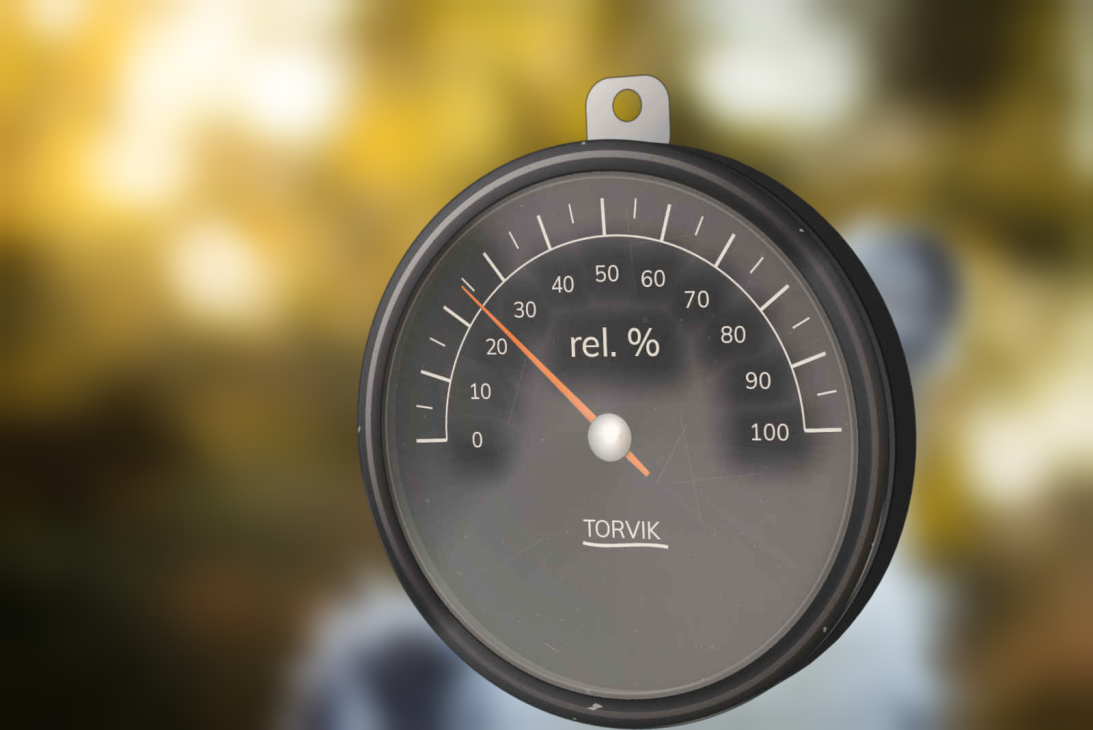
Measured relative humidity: 25 %
